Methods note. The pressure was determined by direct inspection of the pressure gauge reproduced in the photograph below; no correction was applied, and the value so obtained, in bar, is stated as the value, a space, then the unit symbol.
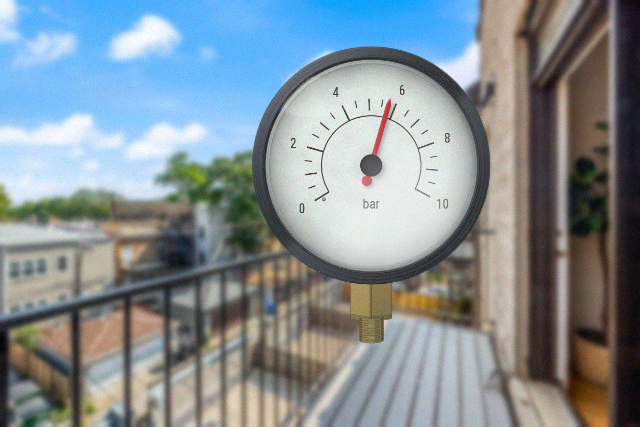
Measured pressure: 5.75 bar
